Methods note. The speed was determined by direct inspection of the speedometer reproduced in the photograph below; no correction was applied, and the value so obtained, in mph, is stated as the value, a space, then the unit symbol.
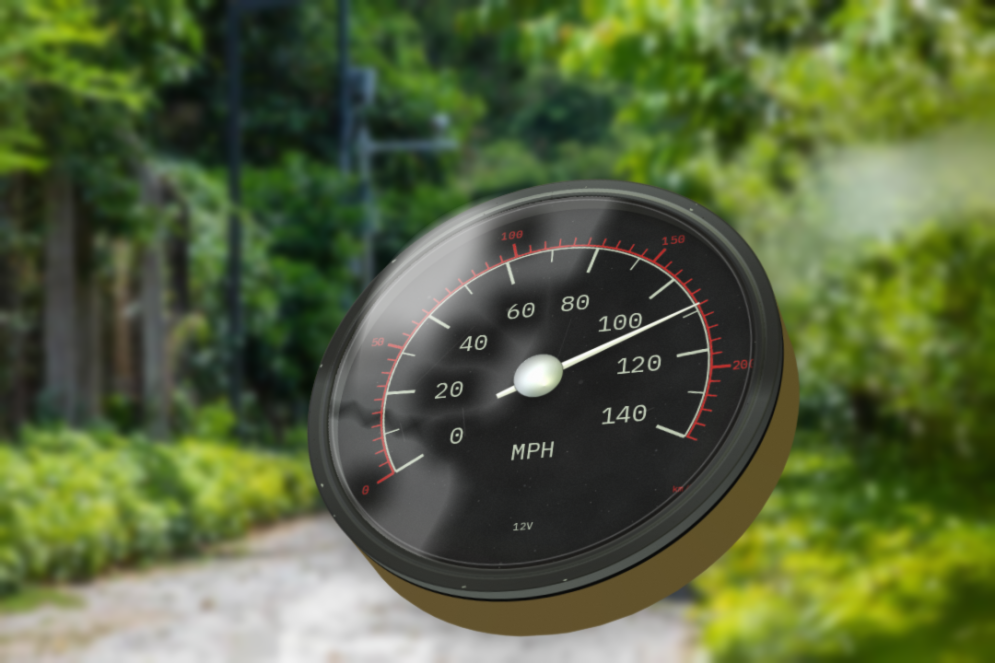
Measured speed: 110 mph
